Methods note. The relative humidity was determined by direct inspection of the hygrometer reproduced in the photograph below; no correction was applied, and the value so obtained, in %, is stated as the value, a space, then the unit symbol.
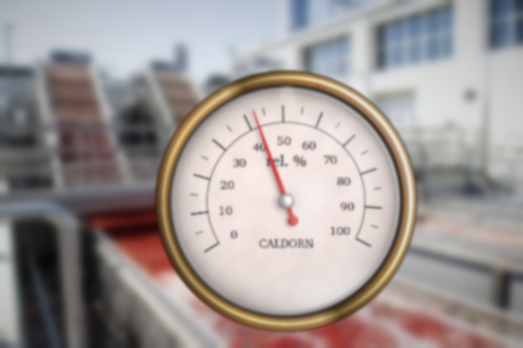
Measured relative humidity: 42.5 %
